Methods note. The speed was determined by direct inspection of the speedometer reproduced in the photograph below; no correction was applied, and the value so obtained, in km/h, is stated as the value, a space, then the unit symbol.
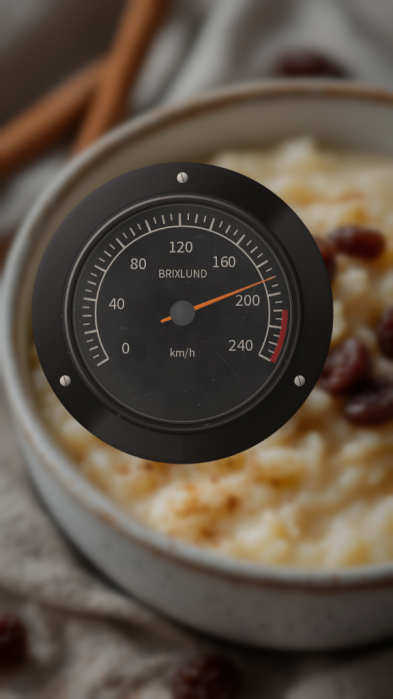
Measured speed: 190 km/h
